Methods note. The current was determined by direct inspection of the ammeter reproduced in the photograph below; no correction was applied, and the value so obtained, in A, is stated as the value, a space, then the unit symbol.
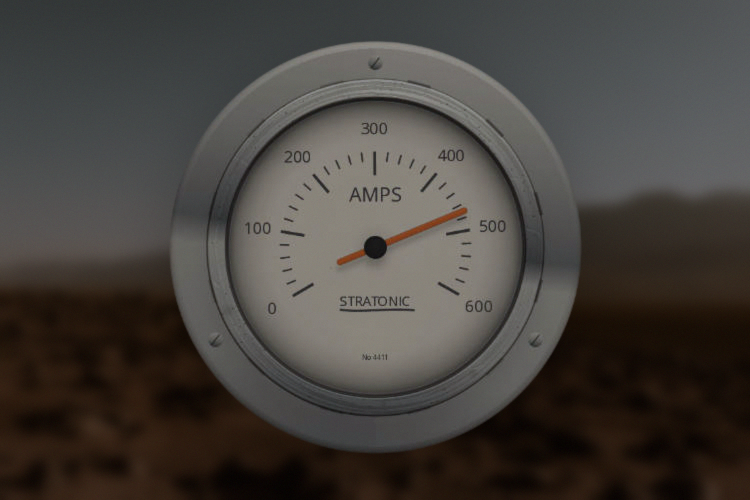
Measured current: 470 A
